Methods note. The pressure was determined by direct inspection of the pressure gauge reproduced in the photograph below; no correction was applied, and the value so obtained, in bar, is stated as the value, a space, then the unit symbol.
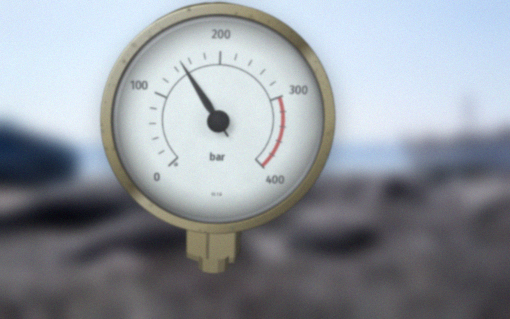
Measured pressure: 150 bar
